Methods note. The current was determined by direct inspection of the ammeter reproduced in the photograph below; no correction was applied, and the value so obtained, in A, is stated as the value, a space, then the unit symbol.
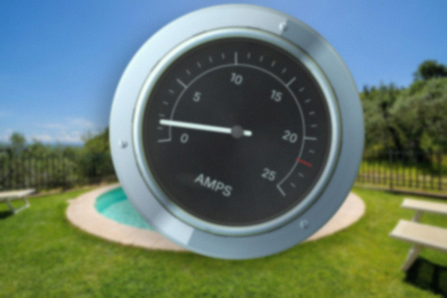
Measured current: 1.5 A
